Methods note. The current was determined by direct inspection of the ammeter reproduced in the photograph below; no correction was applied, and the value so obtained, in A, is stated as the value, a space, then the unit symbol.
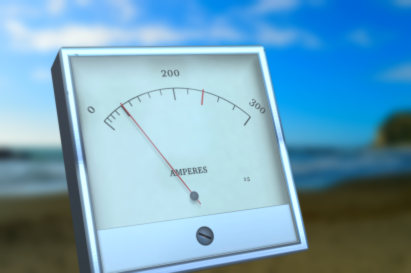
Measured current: 100 A
